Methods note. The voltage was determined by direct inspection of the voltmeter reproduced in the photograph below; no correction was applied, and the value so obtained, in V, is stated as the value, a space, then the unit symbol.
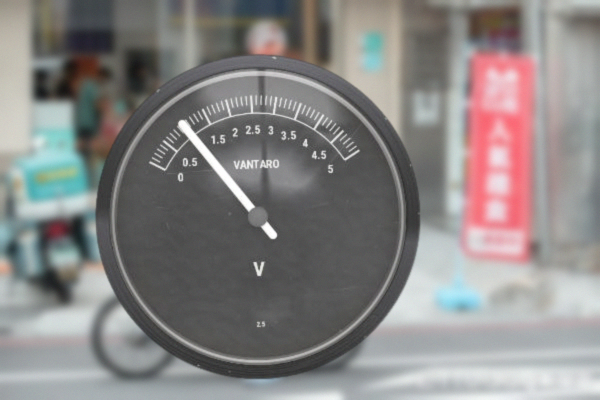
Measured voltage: 1 V
